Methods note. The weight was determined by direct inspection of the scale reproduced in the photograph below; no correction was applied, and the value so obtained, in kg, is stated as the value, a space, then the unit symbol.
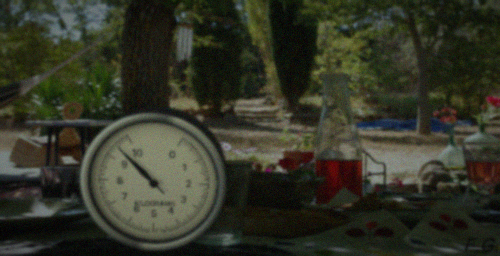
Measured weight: 9.5 kg
